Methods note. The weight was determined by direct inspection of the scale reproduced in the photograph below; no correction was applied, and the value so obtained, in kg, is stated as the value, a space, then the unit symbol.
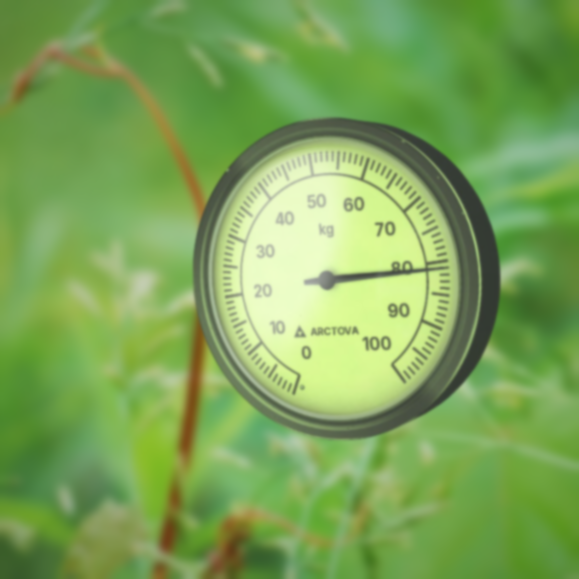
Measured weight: 81 kg
